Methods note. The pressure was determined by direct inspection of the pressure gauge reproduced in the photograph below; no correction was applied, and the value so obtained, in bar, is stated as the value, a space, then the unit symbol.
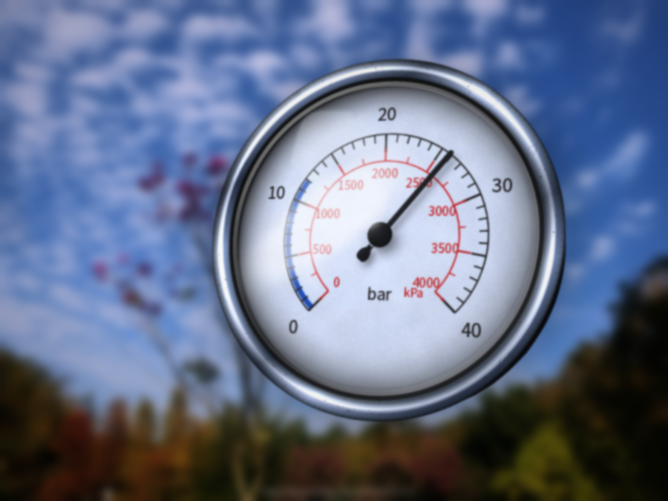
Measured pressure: 26 bar
